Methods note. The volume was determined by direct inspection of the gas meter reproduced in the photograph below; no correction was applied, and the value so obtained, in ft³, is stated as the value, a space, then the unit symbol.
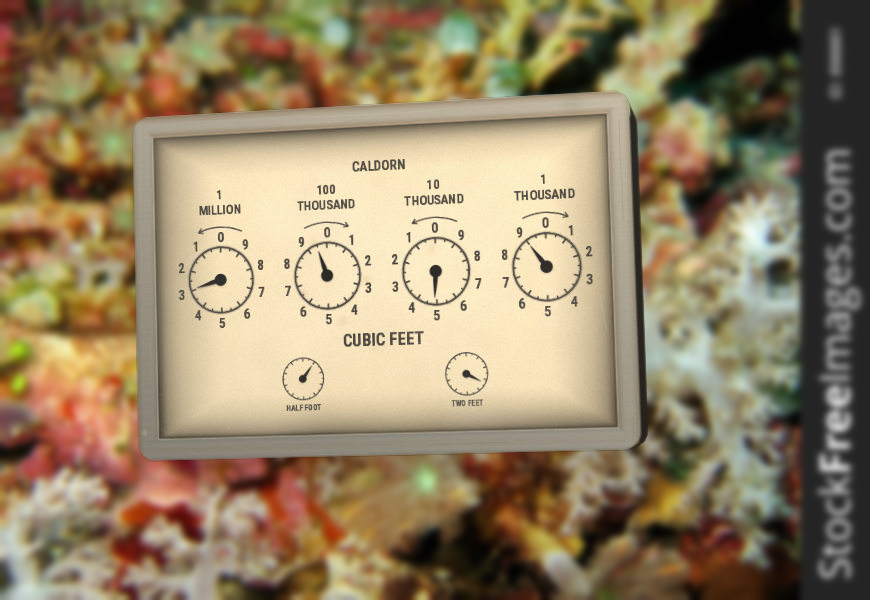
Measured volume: 294900 ft³
